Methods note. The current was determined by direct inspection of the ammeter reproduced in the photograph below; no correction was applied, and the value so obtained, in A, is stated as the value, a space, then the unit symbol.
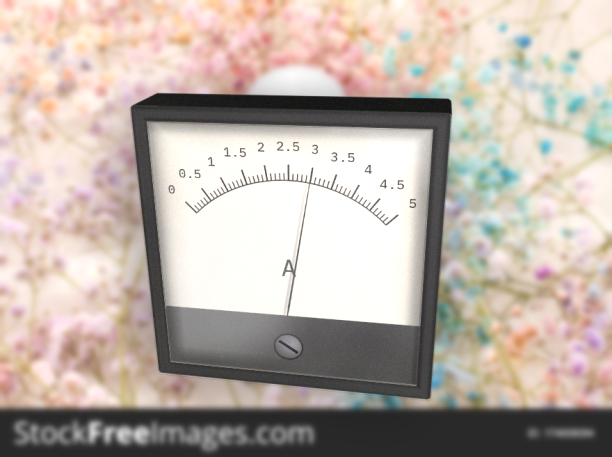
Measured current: 3 A
